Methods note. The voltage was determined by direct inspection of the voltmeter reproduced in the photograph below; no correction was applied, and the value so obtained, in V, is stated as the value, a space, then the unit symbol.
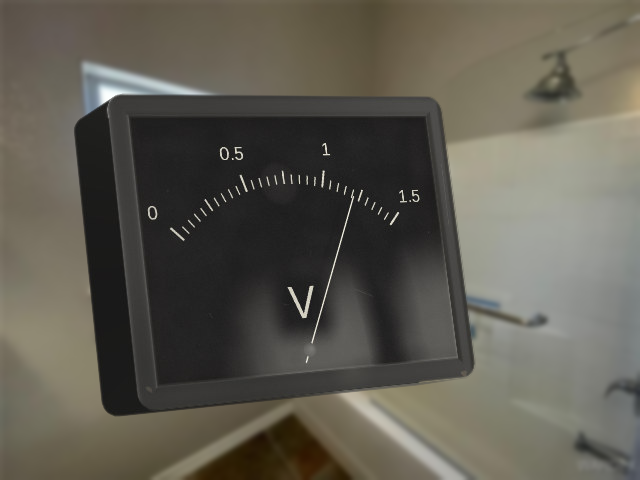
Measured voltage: 1.2 V
